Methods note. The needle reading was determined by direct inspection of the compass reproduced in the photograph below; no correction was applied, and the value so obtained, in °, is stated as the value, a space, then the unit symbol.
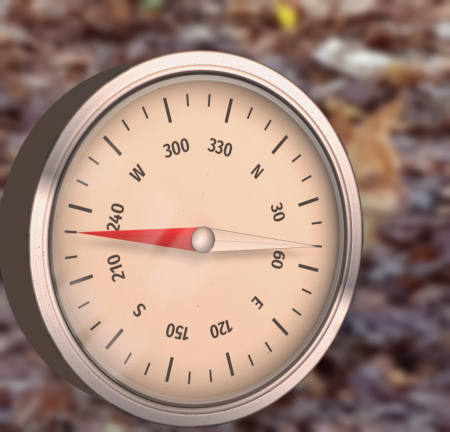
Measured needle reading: 230 °
